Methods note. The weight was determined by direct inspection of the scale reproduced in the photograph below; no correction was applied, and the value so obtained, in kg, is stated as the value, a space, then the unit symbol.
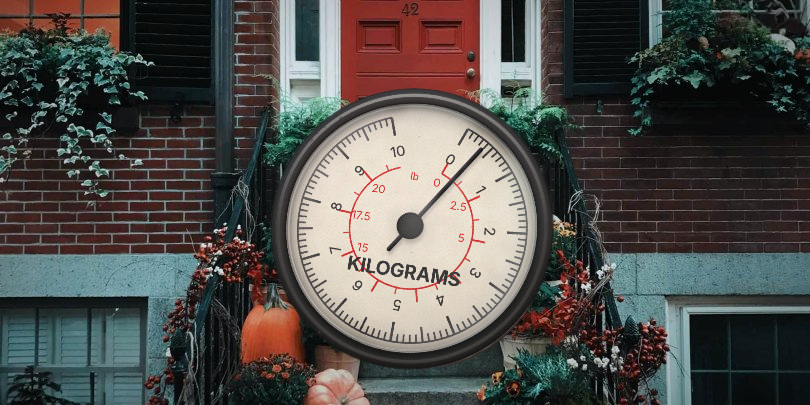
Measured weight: 0.4 kg
